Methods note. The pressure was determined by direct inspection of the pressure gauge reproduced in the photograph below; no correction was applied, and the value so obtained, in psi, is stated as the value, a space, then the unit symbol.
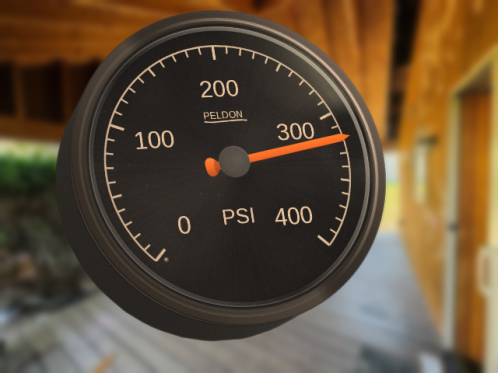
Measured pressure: 320 psi
